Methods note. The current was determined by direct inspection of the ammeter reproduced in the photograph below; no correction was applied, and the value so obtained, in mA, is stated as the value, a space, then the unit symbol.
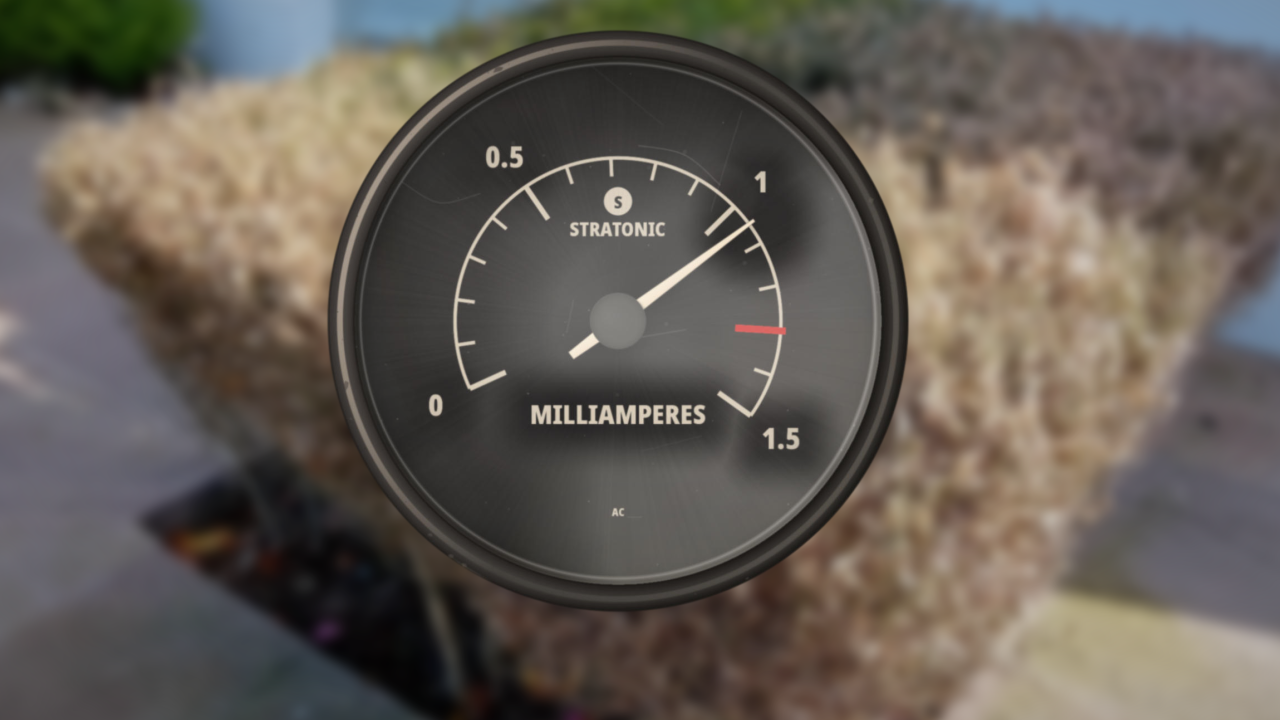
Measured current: 1.05 mA
